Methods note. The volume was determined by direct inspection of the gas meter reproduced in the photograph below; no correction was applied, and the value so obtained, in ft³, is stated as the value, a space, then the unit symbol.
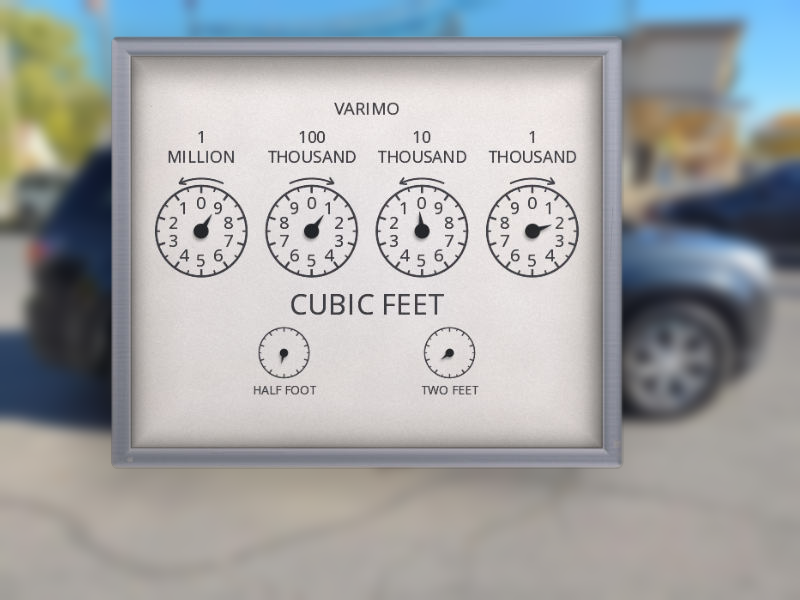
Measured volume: 910200 ft³
